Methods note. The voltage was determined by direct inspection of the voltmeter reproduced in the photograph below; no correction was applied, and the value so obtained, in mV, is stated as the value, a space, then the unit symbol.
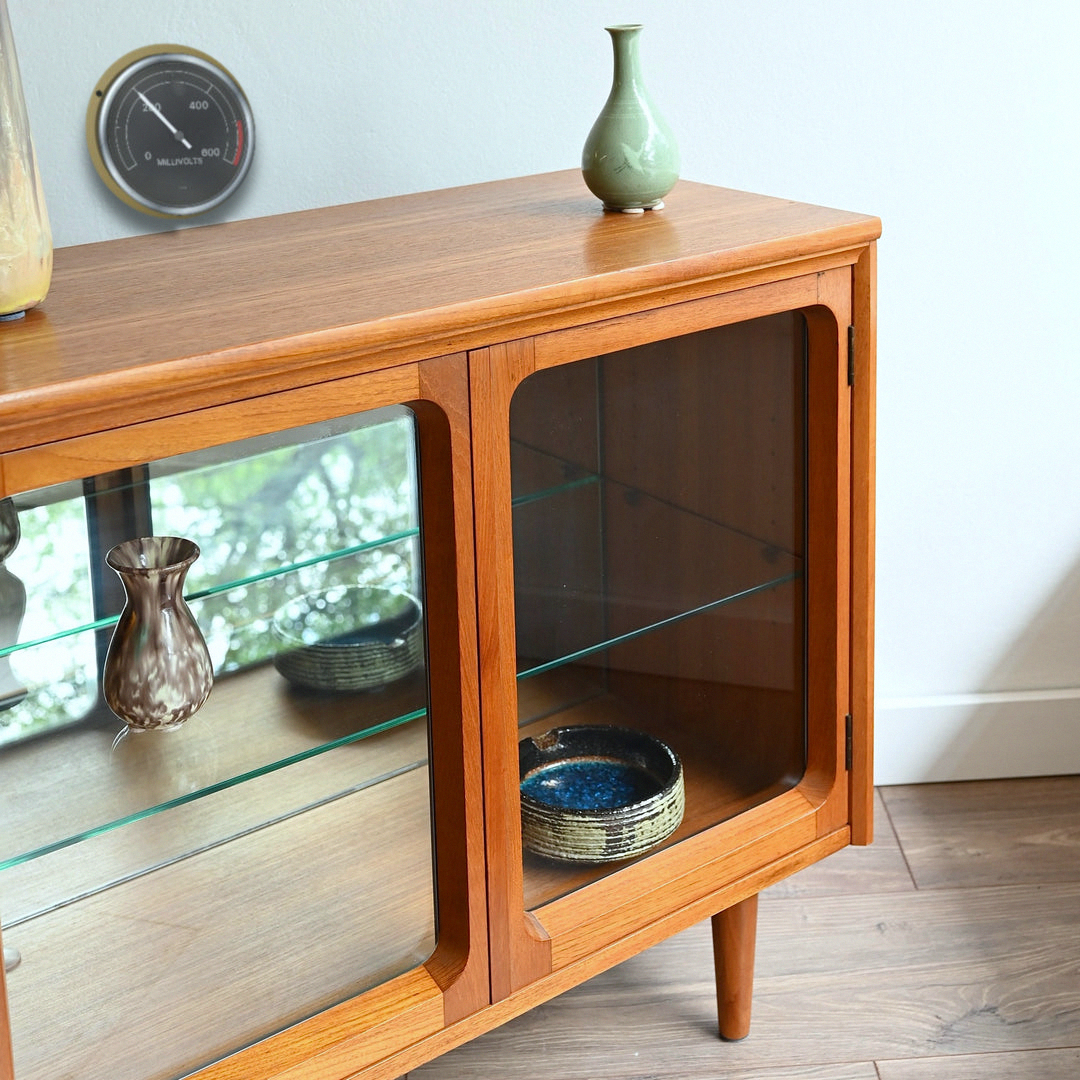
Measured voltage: 200 mV
